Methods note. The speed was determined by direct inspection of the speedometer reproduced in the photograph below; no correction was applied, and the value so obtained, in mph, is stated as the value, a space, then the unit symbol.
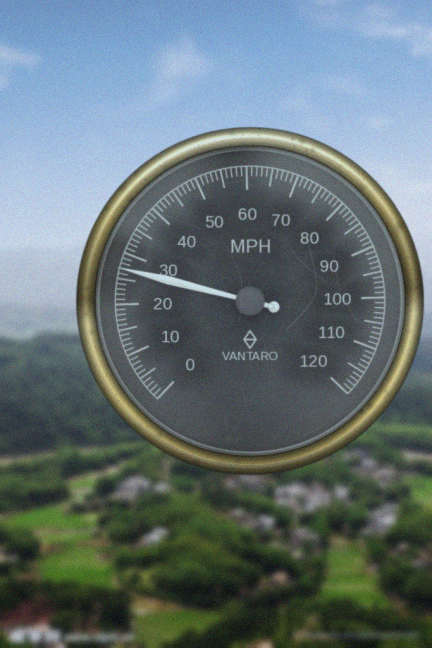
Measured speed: 27 mph
